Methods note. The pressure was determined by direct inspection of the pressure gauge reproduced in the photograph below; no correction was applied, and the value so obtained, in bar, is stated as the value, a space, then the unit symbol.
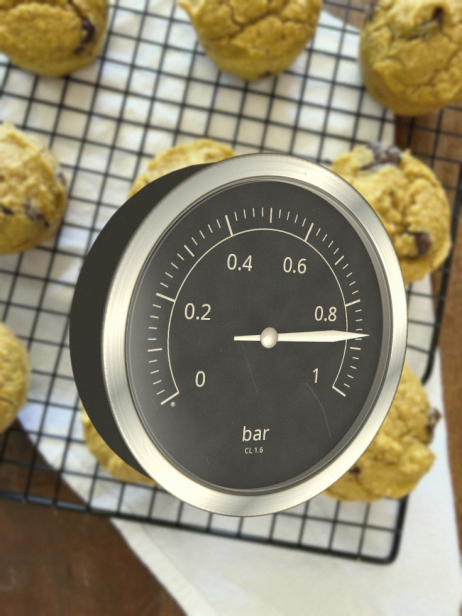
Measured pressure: 0.87 bar
